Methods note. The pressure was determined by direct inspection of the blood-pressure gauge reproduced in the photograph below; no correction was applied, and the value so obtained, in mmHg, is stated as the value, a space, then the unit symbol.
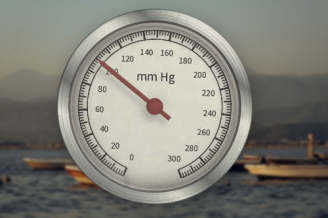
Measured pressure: 100 mmHg
